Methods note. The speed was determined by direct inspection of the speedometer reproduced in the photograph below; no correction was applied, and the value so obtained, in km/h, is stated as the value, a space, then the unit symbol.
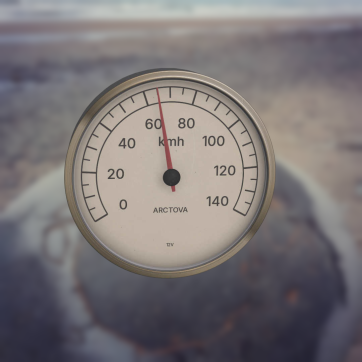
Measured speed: 65 km/h
